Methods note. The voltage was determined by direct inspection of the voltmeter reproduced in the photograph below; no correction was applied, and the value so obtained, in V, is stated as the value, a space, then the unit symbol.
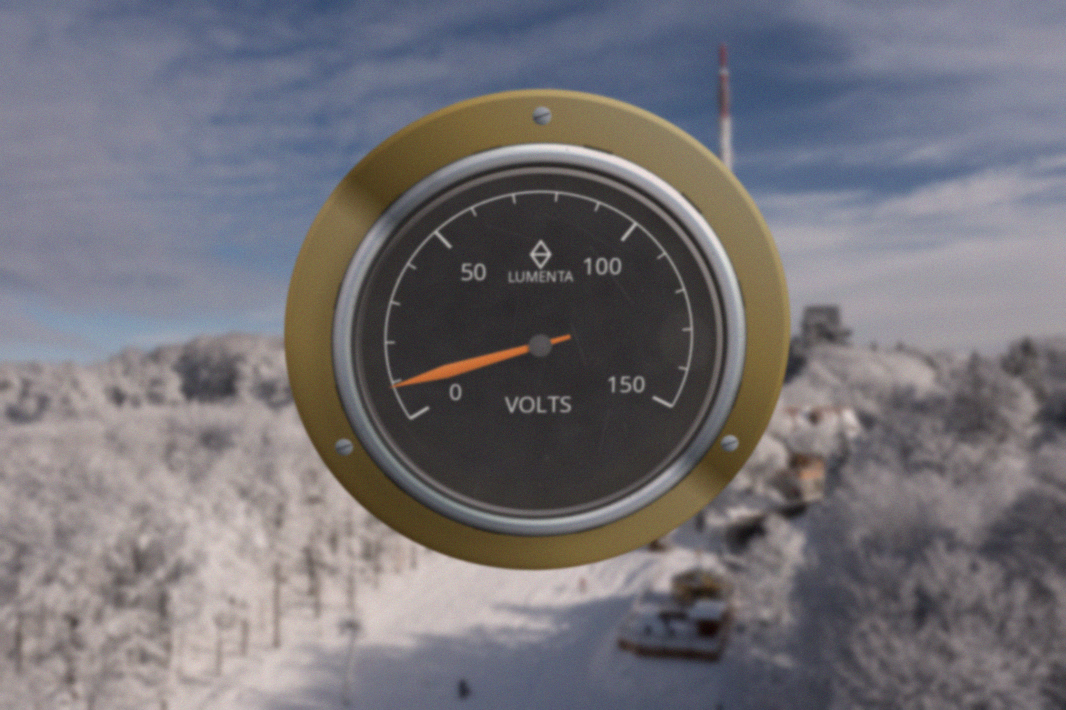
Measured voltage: 10 V
